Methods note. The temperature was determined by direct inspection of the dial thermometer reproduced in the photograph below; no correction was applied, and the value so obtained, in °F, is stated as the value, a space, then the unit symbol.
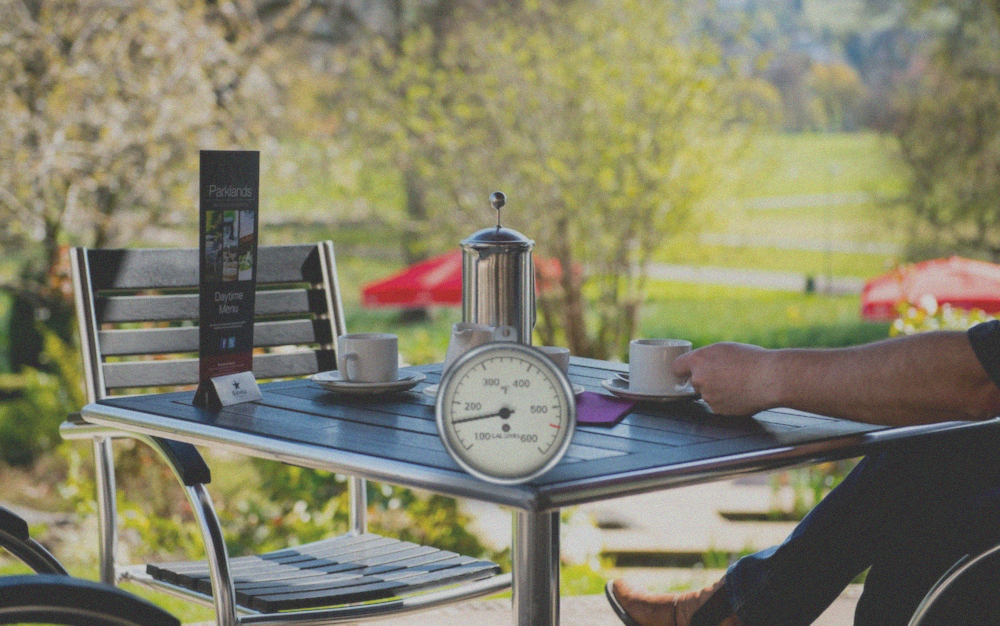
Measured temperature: 160 °F
